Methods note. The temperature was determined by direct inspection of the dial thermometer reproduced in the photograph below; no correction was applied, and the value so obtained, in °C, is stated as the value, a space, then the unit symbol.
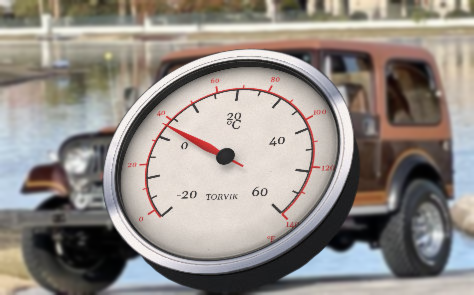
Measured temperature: 2.5 °C
